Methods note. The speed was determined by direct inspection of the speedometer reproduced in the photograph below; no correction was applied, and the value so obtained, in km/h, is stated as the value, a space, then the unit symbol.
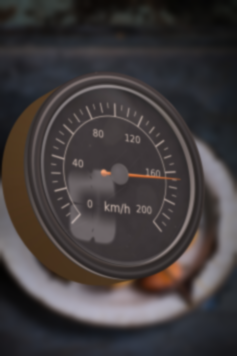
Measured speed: 165 km/h
